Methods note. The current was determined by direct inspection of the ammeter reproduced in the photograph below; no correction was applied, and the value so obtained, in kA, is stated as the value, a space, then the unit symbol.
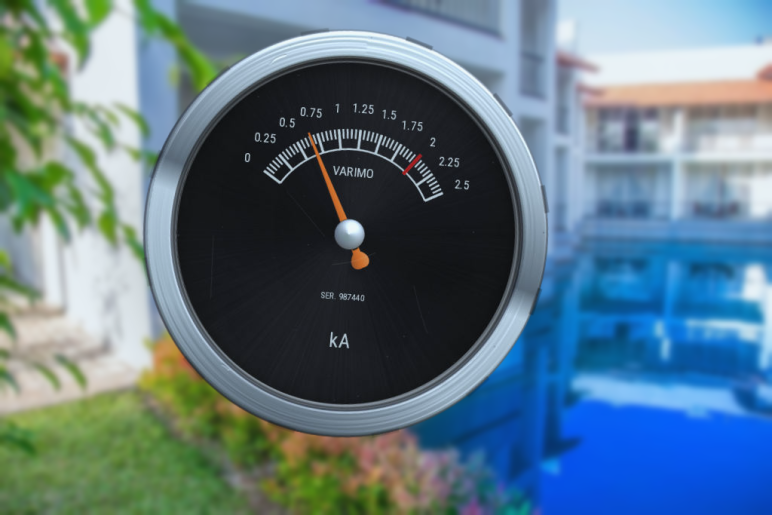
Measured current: 0.65 kA
